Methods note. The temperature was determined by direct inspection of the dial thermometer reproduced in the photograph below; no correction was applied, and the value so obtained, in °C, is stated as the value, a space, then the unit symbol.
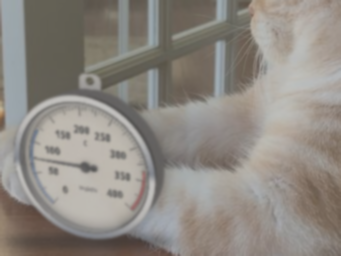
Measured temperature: 75 °C
